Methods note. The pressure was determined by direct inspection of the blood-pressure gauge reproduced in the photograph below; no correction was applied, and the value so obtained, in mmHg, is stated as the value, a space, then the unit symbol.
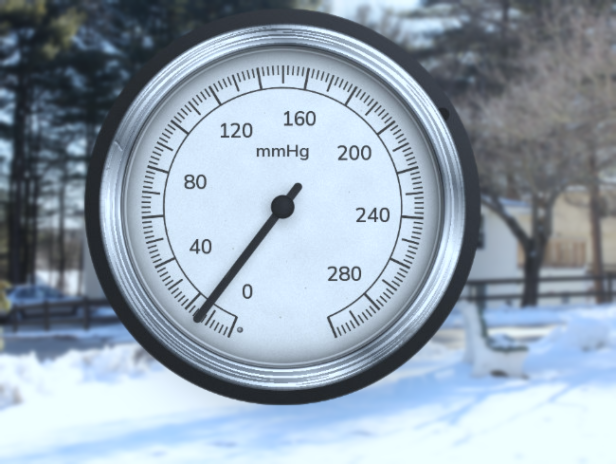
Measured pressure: 14 mmHg
